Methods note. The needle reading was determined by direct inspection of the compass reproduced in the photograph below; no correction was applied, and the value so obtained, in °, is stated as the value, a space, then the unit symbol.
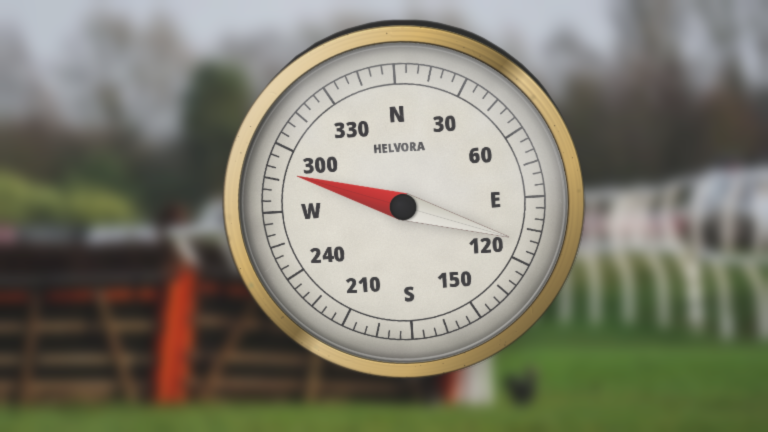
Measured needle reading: 290 °
